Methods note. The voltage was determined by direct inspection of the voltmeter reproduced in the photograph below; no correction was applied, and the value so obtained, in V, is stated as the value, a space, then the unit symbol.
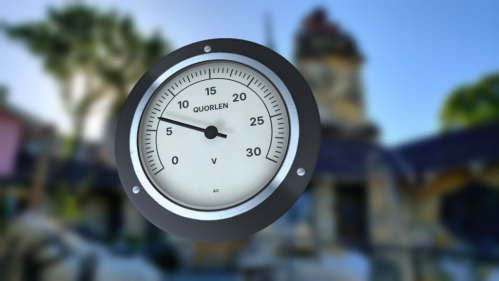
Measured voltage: 6.5 V
